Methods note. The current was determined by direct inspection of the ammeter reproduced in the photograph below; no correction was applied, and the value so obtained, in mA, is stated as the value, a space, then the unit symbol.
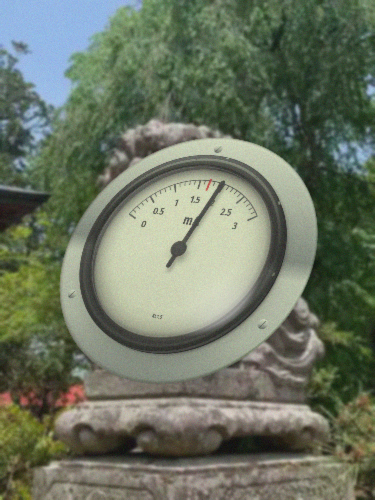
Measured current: 2 mA
